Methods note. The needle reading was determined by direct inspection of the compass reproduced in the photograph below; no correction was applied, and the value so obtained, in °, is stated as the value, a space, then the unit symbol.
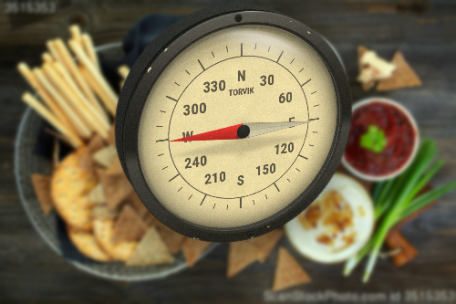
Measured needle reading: 270 °
